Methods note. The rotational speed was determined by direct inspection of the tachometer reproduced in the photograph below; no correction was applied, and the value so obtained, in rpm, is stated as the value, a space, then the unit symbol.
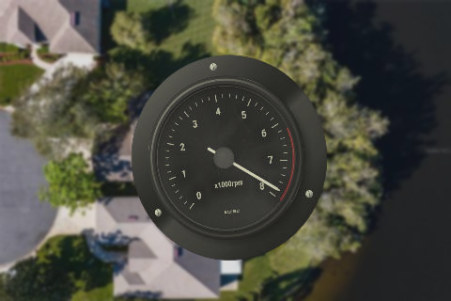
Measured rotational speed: 7800 rpm
